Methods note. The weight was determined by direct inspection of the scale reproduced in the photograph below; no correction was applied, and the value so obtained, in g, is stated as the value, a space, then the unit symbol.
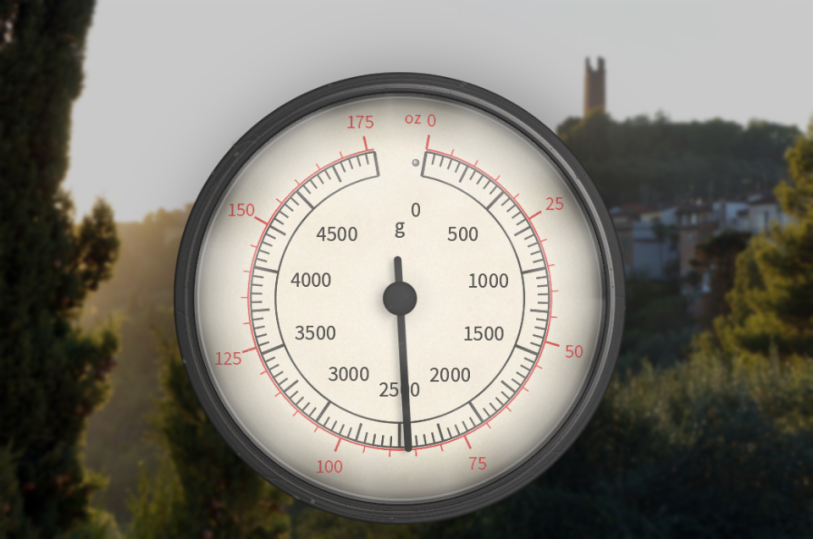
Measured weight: 2450 g
